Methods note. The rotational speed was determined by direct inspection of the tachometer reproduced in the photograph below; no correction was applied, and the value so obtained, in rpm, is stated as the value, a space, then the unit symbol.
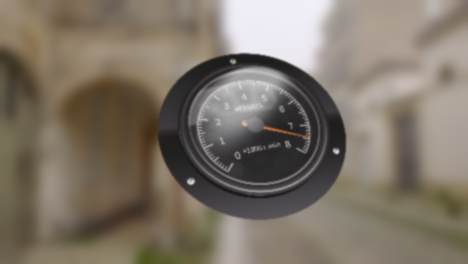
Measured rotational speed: 7500 rpm
